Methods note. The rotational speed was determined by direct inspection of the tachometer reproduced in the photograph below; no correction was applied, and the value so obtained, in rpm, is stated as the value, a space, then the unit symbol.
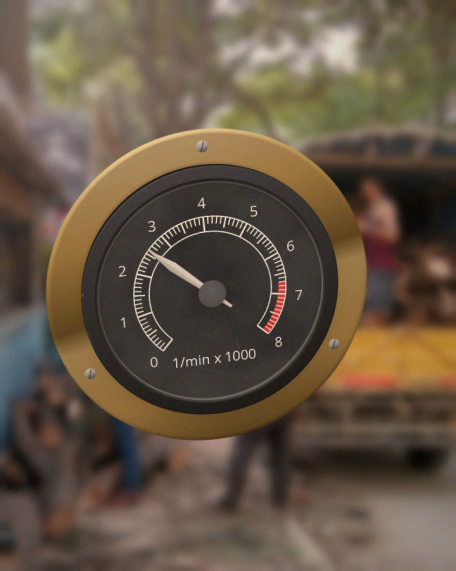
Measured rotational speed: 2600 rpm
